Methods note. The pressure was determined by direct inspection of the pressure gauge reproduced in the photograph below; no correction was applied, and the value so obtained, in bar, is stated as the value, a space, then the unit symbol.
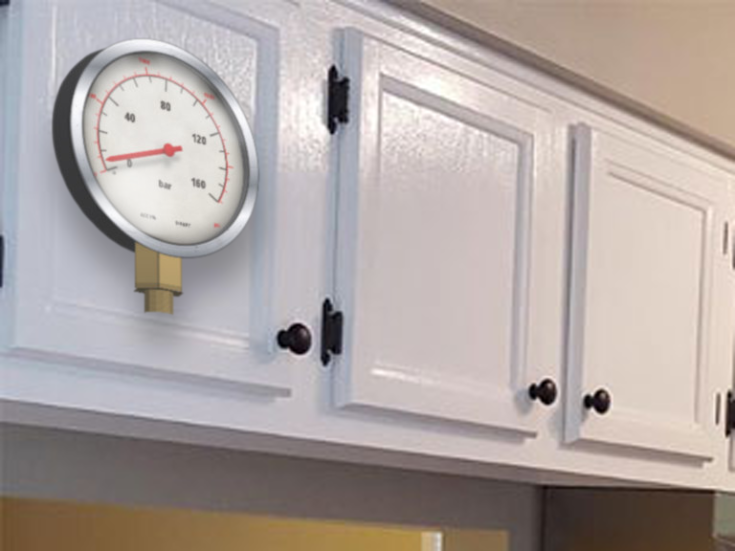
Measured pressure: 5 bar
